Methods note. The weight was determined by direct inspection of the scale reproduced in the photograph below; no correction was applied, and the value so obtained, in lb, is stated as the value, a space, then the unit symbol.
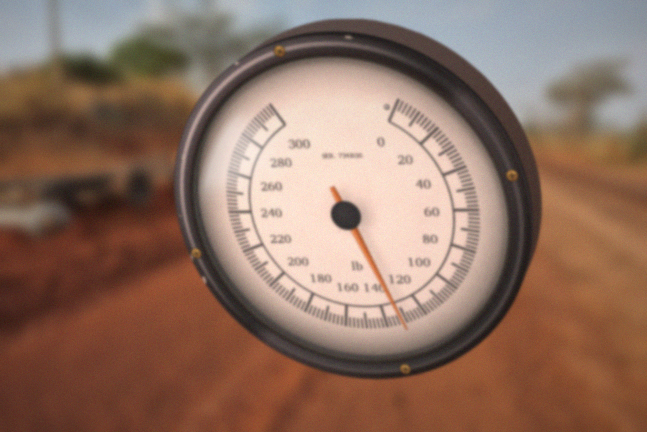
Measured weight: 130 lb
